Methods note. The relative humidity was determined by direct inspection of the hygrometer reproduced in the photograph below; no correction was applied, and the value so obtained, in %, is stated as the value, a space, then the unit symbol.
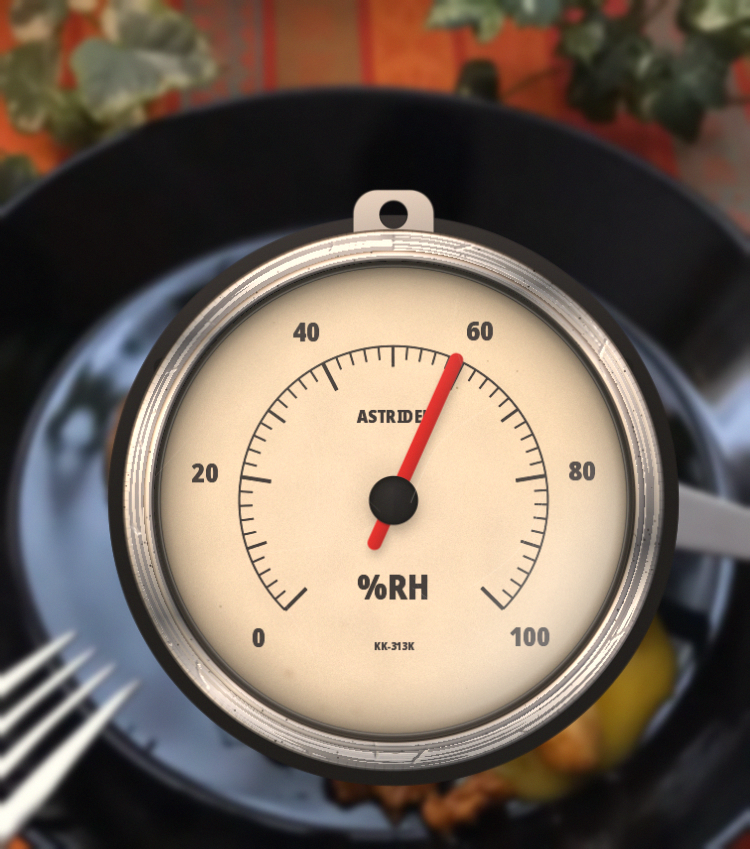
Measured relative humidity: 59 %
